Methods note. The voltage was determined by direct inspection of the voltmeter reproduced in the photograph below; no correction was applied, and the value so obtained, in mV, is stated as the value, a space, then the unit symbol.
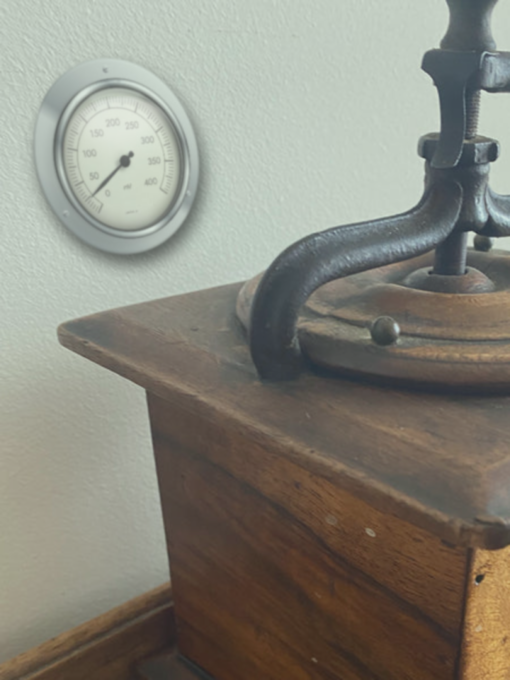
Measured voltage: 25 mV
